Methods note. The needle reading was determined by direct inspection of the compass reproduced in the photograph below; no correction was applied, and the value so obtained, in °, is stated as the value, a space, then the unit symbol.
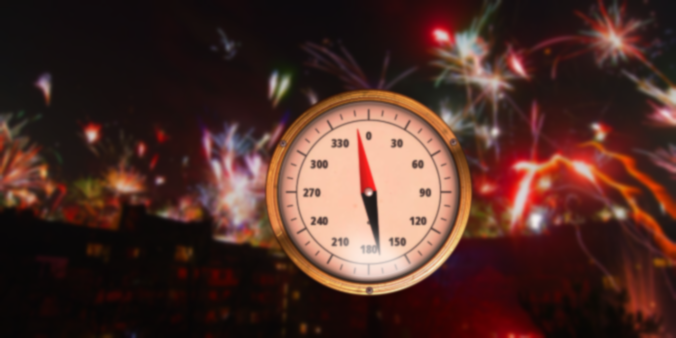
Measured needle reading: 350 °
